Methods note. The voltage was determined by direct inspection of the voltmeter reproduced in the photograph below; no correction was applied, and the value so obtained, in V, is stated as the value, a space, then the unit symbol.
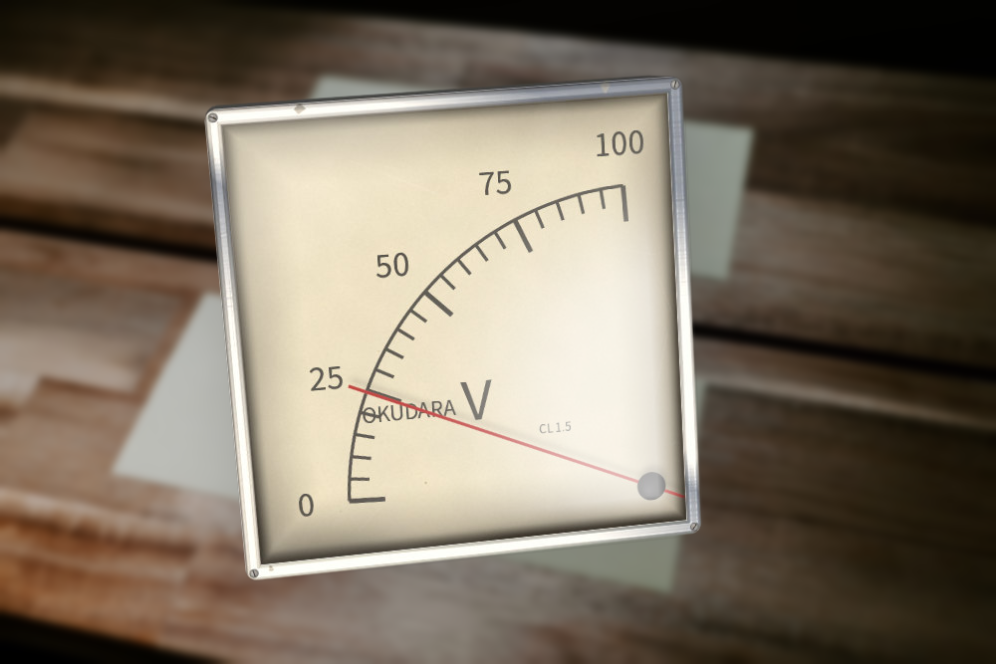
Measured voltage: 25 V
